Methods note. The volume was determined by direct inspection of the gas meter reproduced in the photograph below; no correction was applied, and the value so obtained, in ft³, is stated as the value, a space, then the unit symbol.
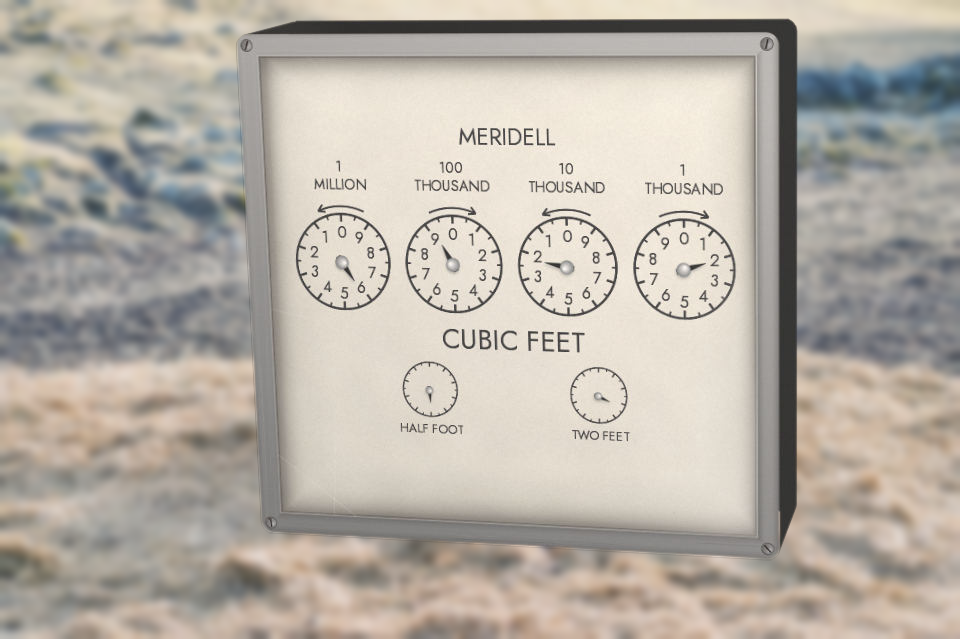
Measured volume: 592200 ft³
